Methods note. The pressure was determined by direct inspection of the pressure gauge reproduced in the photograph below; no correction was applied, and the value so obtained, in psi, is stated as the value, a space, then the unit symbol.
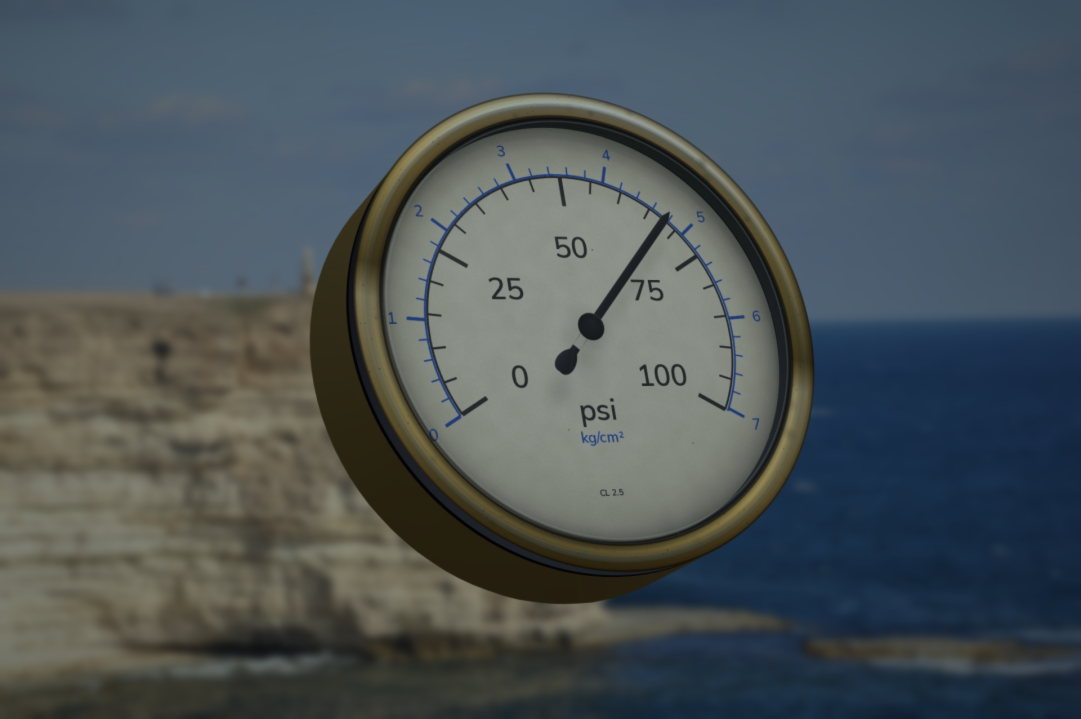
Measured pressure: 67.5 psi
